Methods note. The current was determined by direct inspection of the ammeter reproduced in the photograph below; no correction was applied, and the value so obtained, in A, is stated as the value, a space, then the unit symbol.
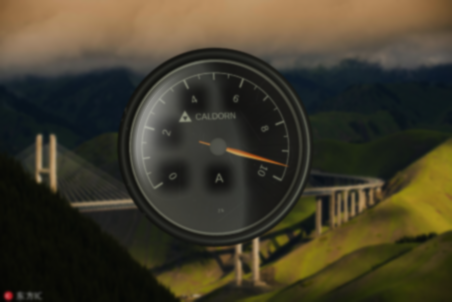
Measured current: 9.5 A
